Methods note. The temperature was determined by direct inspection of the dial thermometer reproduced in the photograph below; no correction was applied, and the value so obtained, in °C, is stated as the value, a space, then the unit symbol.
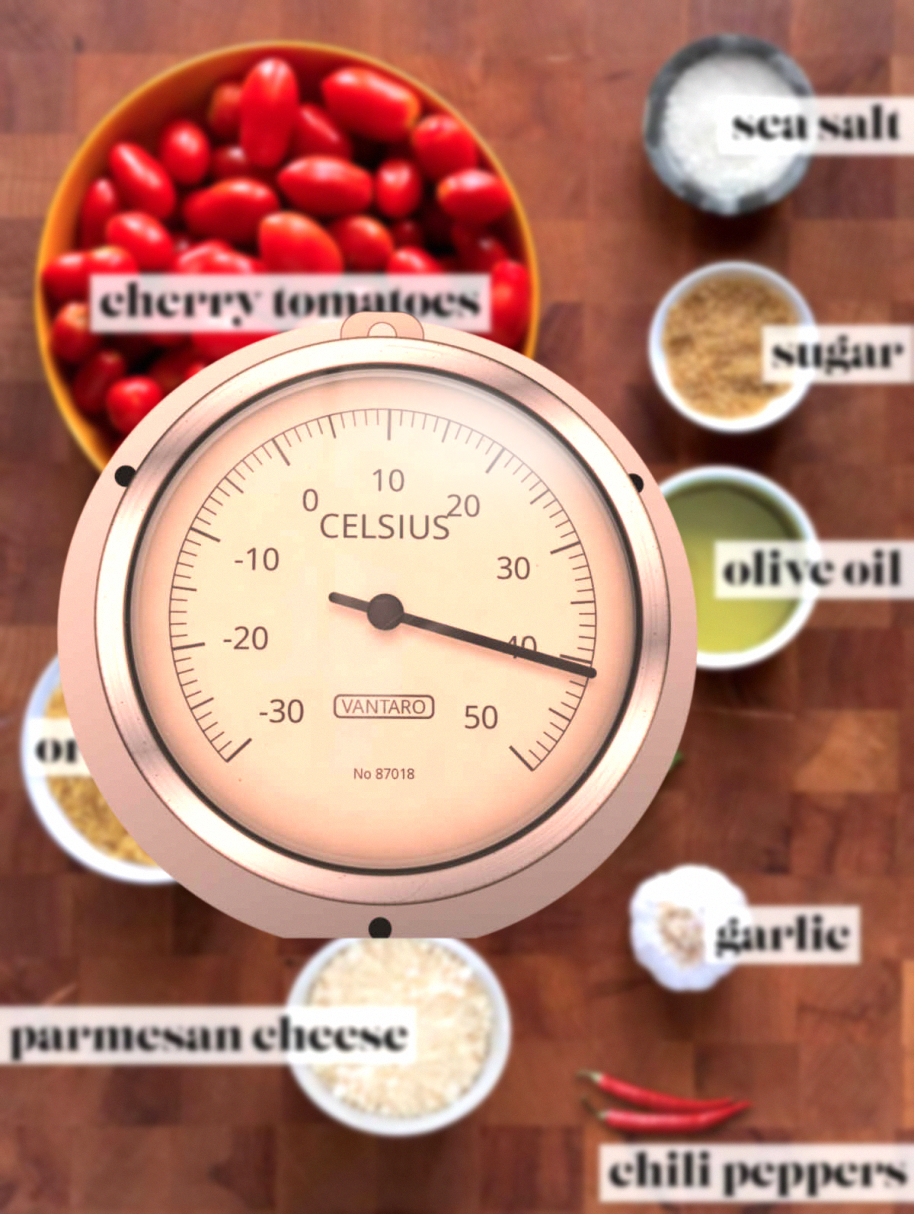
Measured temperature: 41 °C
